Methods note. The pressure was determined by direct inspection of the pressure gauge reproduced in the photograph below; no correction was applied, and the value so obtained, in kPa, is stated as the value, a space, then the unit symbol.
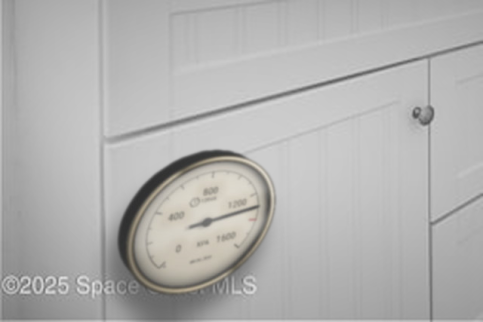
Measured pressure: 1300 kPa
